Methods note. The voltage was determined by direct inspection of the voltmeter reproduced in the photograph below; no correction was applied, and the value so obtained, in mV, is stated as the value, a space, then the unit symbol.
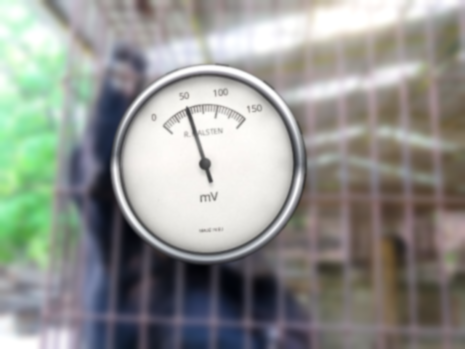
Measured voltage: 50 mV
